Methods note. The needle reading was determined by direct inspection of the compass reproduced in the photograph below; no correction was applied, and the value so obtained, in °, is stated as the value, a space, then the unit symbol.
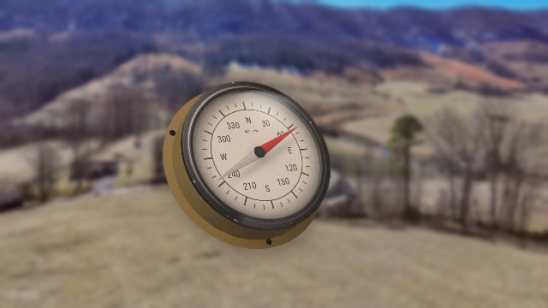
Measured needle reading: 65 °
